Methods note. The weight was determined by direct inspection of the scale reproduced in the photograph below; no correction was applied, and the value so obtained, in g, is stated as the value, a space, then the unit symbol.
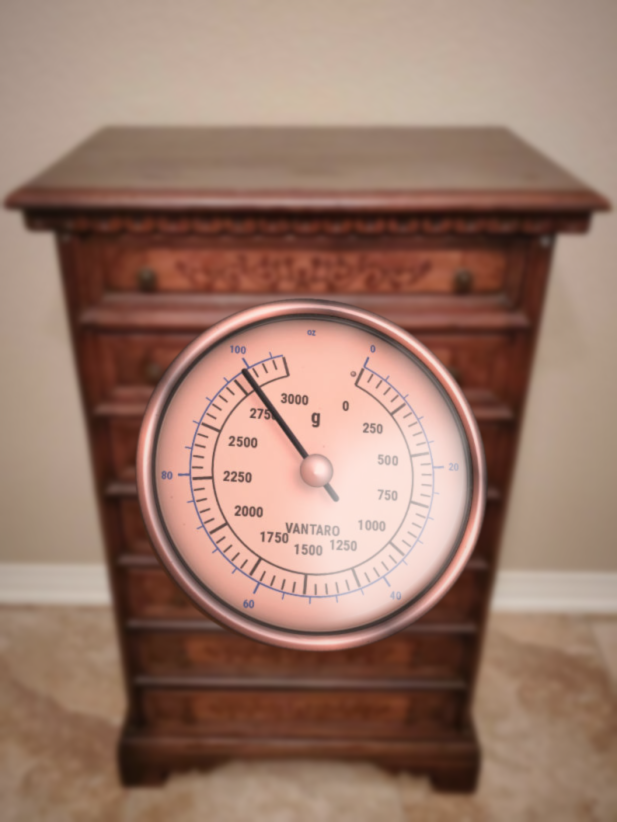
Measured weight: 2800 g
